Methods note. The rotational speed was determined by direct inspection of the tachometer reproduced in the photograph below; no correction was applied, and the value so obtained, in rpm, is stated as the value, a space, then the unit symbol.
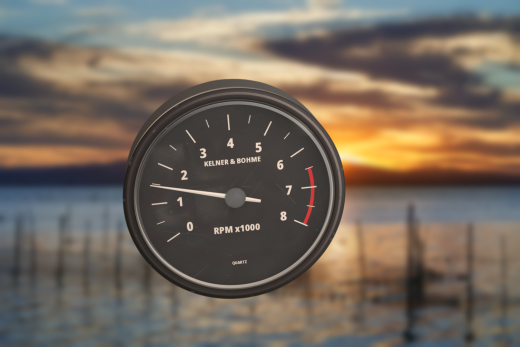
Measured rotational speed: 1500 rpm
